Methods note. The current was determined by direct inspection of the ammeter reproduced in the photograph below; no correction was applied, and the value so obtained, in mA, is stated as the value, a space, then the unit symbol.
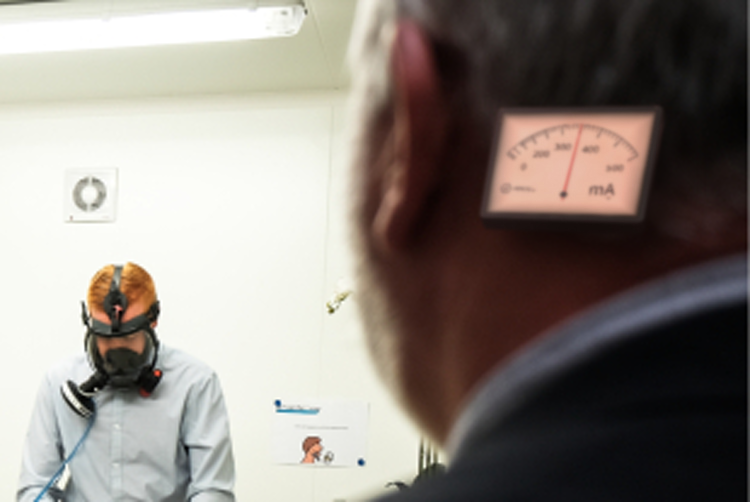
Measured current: 350 mA
